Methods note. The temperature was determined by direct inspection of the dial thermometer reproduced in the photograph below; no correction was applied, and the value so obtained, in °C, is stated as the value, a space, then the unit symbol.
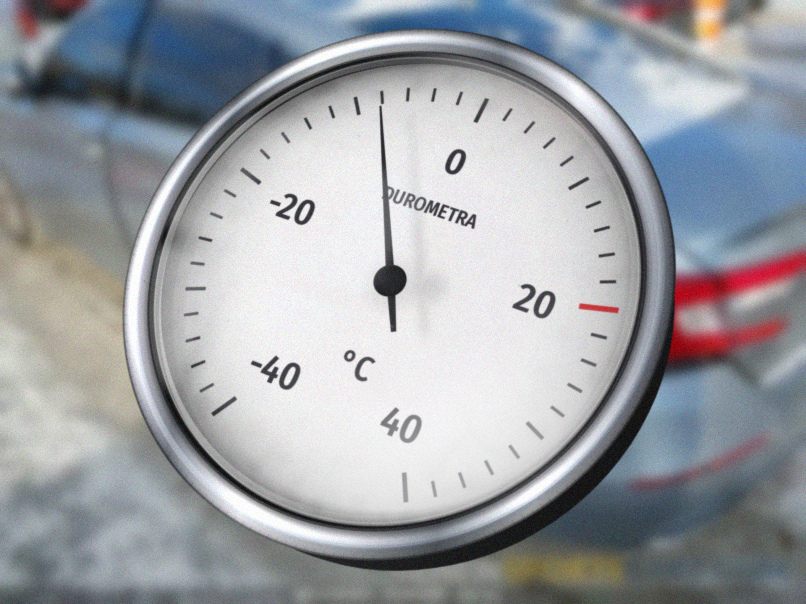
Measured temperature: -8 °C
